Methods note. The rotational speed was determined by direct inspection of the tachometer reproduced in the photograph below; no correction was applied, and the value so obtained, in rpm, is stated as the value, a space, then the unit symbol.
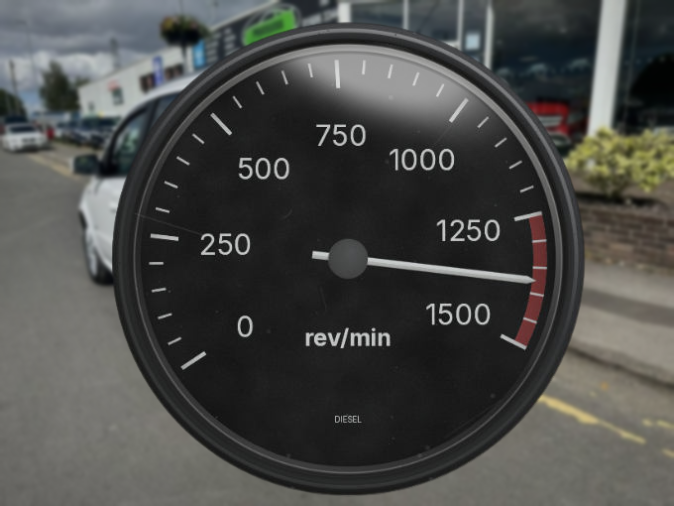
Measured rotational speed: 1375 rpm
